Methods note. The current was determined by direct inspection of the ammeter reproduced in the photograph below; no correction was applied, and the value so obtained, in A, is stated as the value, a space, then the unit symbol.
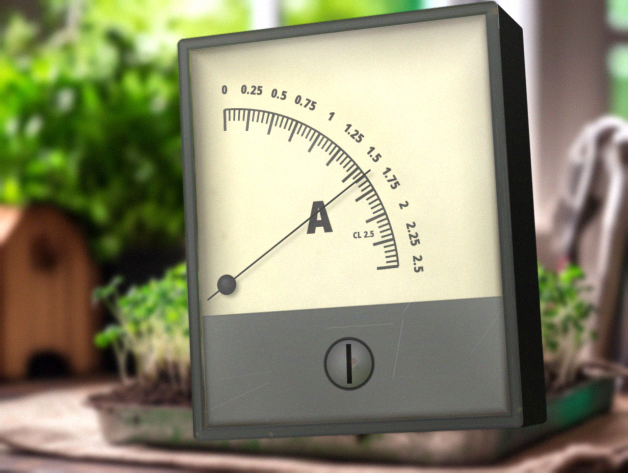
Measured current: 1.6 A
